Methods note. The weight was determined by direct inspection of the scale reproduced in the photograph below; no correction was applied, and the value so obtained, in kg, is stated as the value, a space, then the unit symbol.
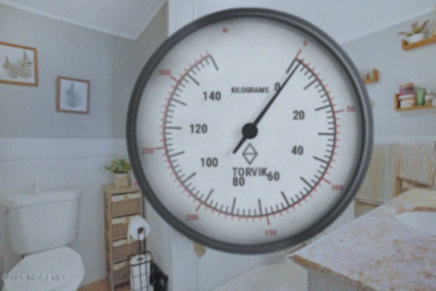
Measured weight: 2 kg
